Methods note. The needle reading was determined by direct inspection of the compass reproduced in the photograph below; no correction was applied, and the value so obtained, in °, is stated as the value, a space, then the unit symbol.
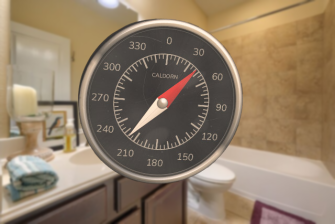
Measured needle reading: 40 °
